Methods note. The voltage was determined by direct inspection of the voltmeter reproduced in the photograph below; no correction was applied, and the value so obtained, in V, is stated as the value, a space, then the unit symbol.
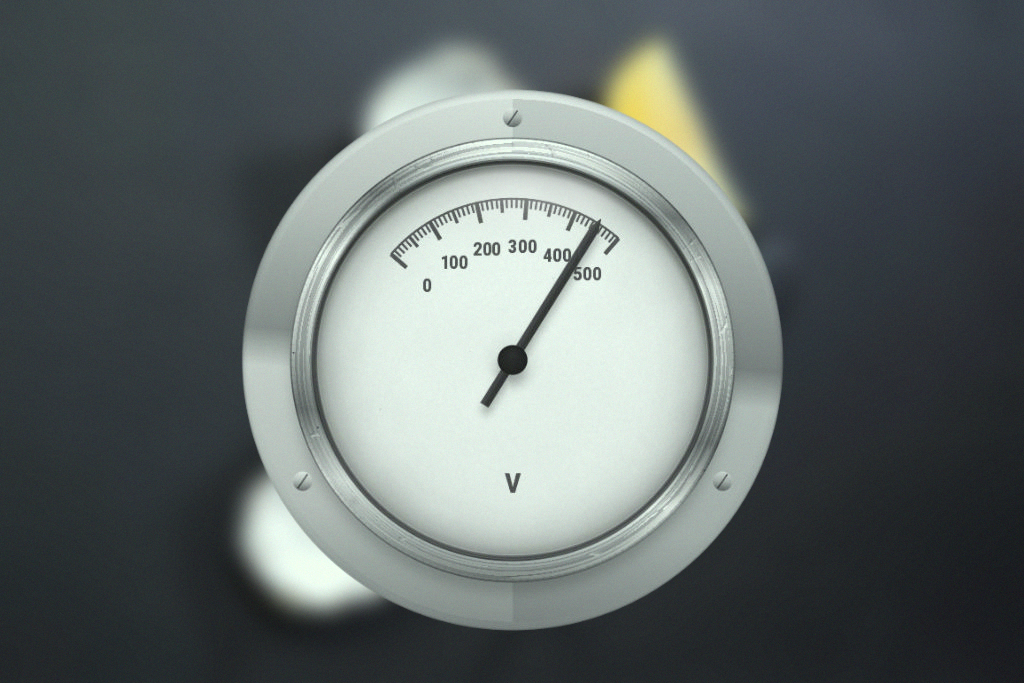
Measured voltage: 450 V
